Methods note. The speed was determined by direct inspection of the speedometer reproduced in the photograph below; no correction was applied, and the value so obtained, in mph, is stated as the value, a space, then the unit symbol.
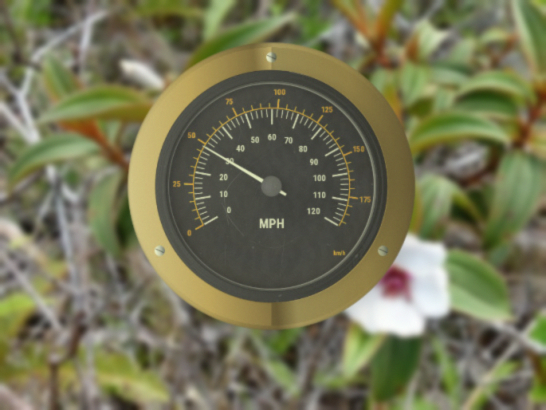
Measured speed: 30 mph
